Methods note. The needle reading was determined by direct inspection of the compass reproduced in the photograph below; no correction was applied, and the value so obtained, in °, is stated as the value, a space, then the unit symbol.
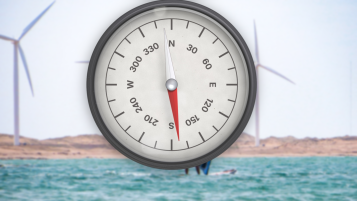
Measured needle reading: 172.5 °
